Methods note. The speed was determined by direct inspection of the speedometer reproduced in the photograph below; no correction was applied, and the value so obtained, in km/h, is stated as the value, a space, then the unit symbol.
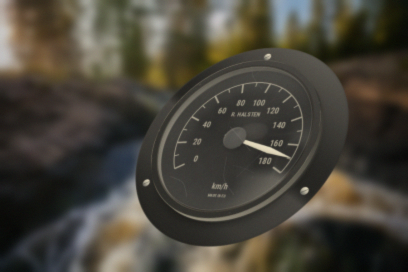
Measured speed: 170 km/h
